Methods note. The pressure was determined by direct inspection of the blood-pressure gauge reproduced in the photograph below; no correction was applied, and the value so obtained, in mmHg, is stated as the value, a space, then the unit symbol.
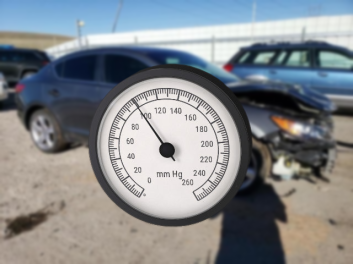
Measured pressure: 100 mmHg
